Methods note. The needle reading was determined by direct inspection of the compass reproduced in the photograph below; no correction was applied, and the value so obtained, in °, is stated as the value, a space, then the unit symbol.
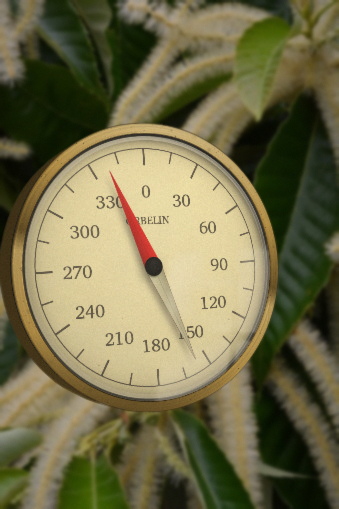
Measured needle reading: 337.5 °
